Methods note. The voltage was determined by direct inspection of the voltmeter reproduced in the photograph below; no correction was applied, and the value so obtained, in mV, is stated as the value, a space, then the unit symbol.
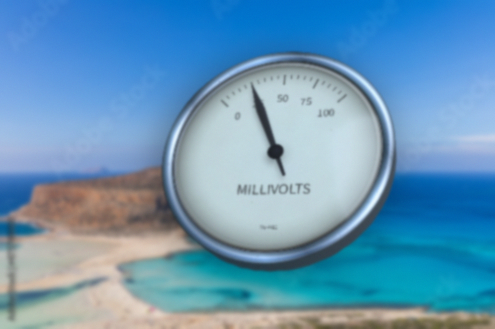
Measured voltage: 25 mV
